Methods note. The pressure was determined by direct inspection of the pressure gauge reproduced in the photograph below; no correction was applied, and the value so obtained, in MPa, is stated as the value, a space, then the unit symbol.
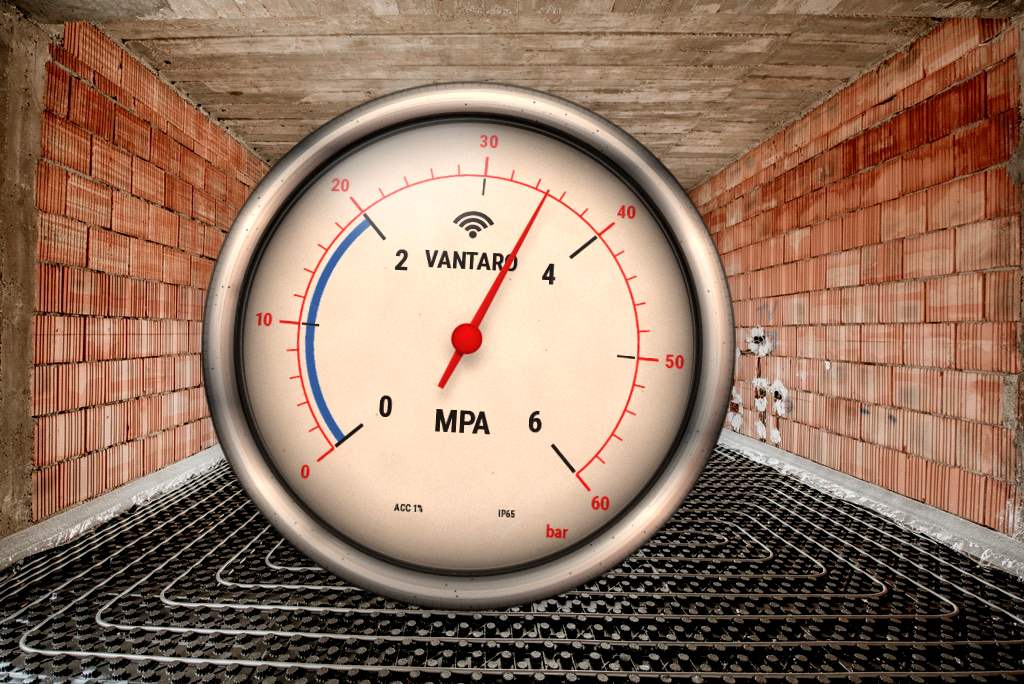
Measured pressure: 3.5 MPa
